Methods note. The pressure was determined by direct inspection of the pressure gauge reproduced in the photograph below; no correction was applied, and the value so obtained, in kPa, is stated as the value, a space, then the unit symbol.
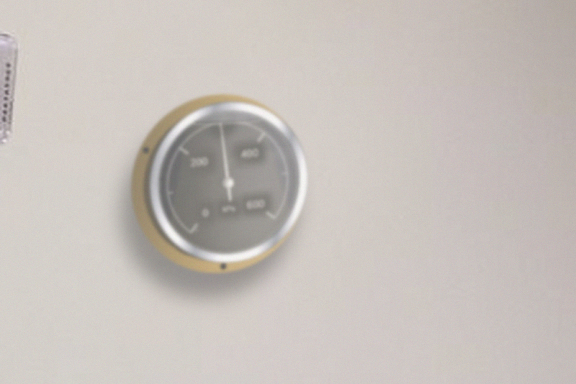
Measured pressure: 300 kPa
